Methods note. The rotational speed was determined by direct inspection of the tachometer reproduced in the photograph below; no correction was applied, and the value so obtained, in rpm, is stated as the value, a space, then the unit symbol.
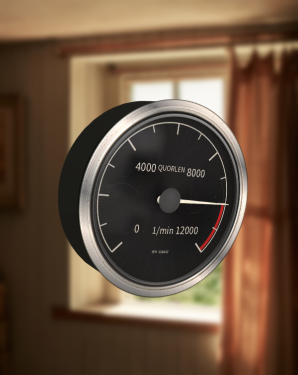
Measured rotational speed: 10000 rpm
